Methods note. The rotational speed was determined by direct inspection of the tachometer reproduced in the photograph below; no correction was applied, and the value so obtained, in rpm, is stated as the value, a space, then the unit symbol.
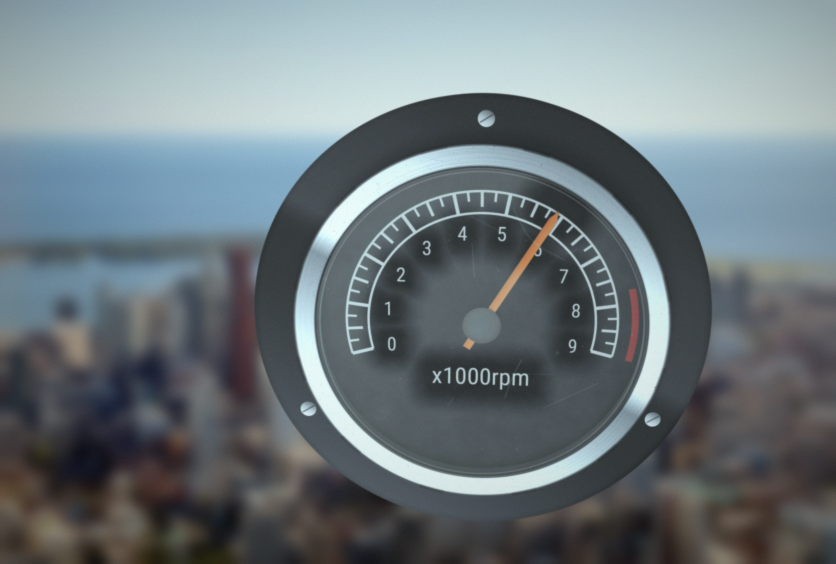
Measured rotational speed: 5875 rpm
